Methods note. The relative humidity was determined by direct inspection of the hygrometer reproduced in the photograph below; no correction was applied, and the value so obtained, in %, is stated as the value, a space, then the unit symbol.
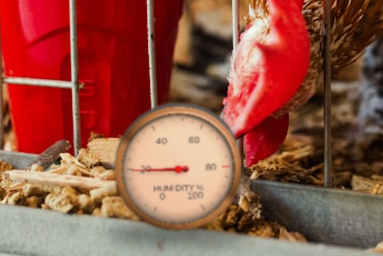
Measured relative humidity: 20 %
